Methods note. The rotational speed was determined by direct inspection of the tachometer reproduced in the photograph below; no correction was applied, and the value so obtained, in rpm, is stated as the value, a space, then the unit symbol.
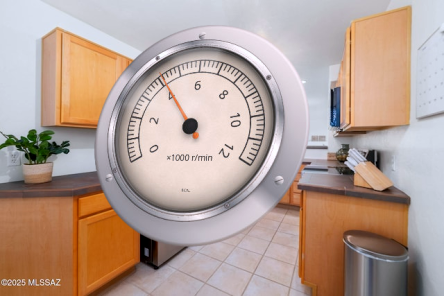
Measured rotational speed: 4200 rpm
